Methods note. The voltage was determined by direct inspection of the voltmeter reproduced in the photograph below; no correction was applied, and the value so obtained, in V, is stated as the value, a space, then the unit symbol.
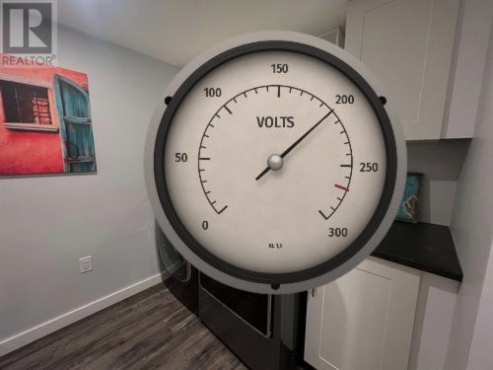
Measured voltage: 200 V
